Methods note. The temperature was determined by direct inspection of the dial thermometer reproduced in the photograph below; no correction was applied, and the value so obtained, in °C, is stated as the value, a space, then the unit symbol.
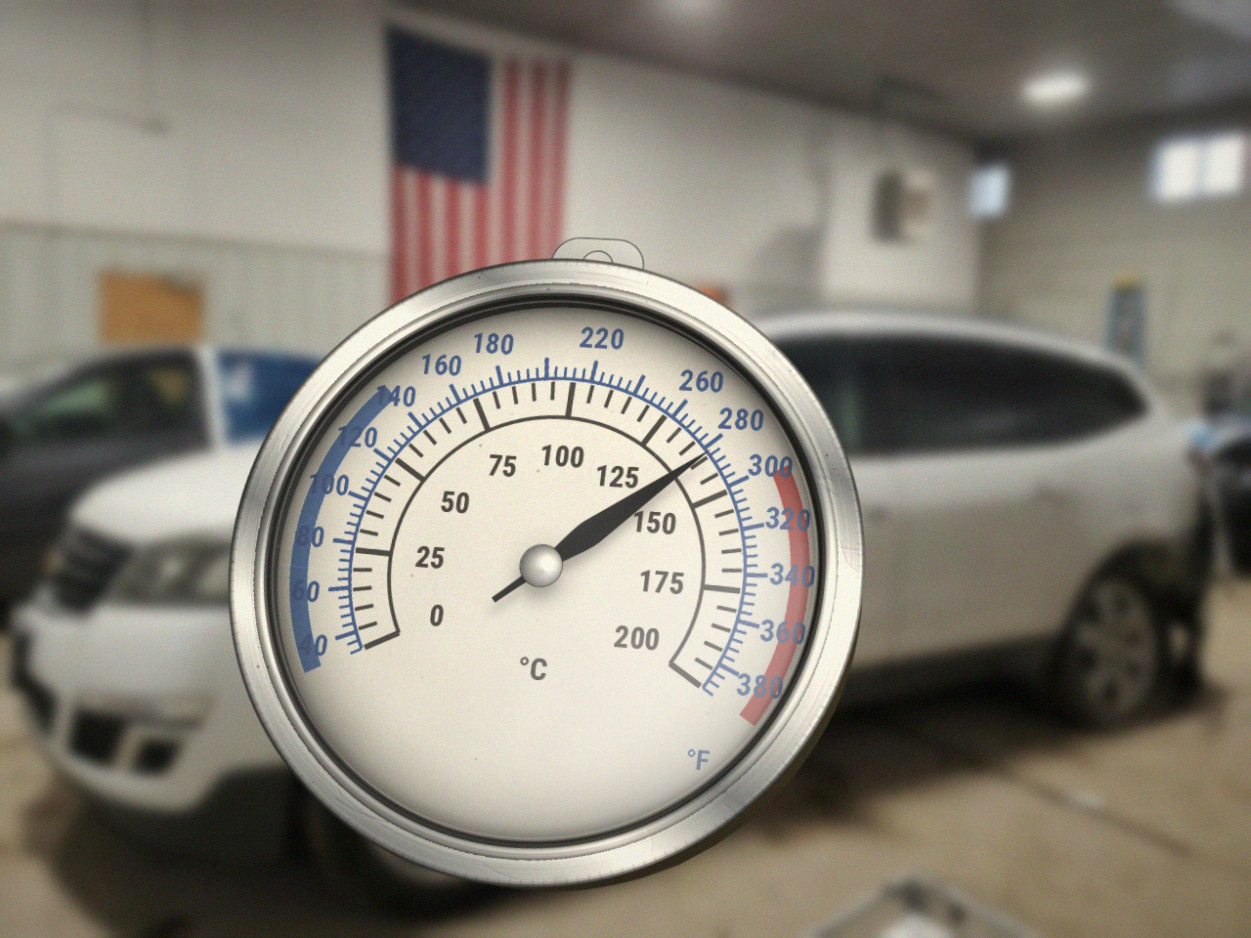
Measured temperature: 140 °C
